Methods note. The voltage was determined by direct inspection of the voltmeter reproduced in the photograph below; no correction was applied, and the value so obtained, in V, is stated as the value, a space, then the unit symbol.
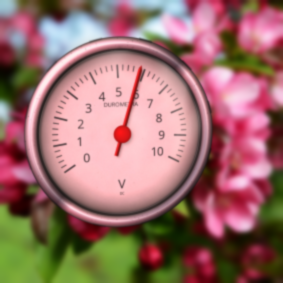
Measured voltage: 5.8 V
